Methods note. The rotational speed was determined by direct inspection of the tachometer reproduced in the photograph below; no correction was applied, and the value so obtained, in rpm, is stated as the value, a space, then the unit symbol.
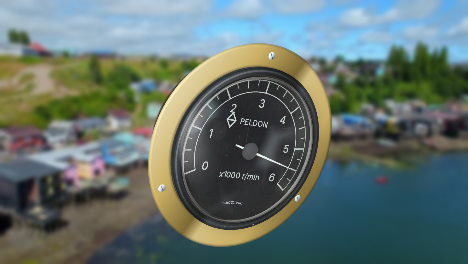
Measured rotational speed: 5500 rpm
